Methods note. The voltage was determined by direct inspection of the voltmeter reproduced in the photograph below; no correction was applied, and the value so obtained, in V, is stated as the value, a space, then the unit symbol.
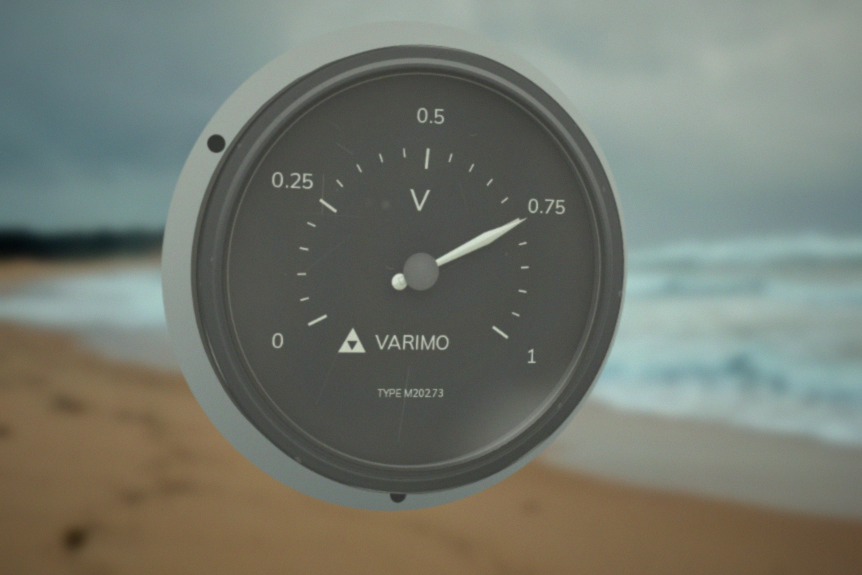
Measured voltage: 0.75 V
